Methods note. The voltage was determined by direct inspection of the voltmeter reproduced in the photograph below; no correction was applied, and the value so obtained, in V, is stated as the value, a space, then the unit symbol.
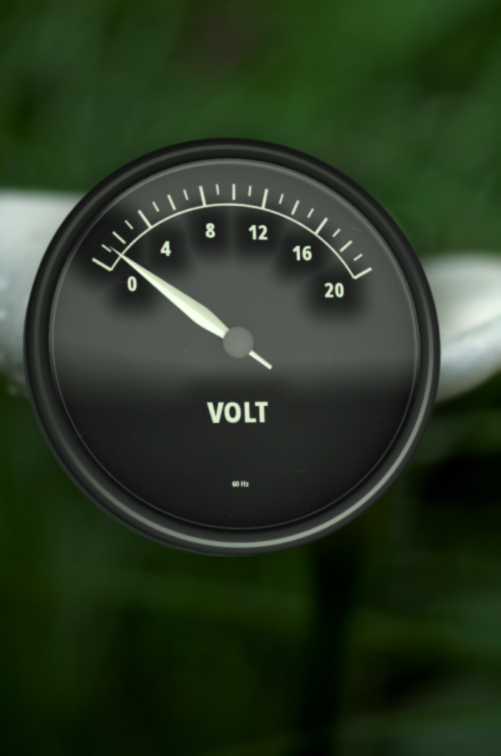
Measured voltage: 1 V
